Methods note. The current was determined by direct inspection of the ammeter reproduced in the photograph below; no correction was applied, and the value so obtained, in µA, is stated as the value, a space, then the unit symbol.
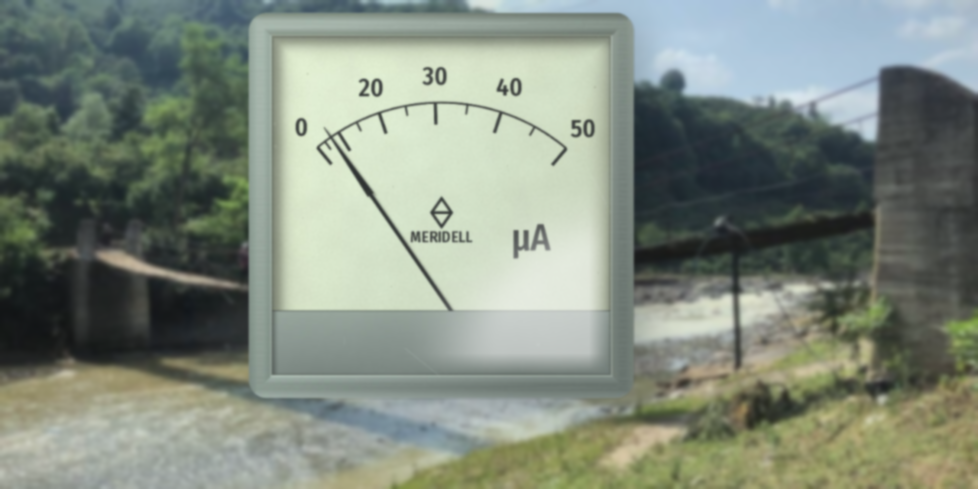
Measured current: 7.5 µA
